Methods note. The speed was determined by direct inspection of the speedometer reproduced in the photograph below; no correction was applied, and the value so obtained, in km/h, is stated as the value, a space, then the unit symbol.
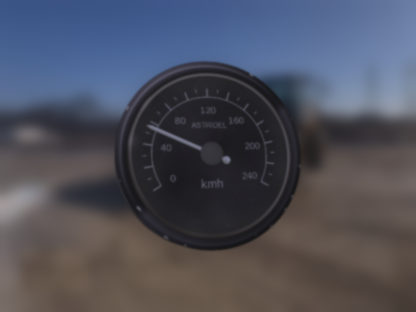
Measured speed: 55 km/h
